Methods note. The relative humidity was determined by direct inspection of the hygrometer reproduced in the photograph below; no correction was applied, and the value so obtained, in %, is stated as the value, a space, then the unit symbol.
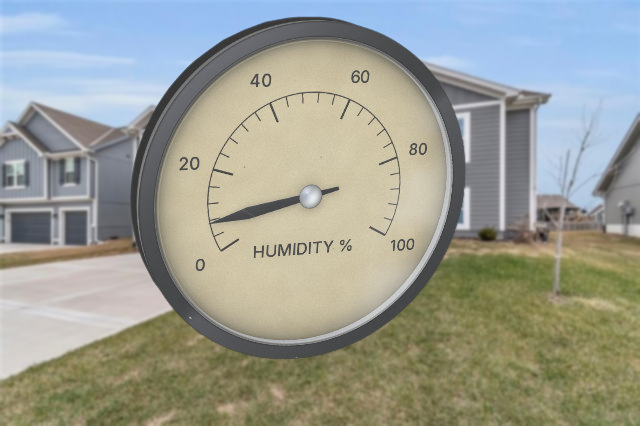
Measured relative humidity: 8 %
